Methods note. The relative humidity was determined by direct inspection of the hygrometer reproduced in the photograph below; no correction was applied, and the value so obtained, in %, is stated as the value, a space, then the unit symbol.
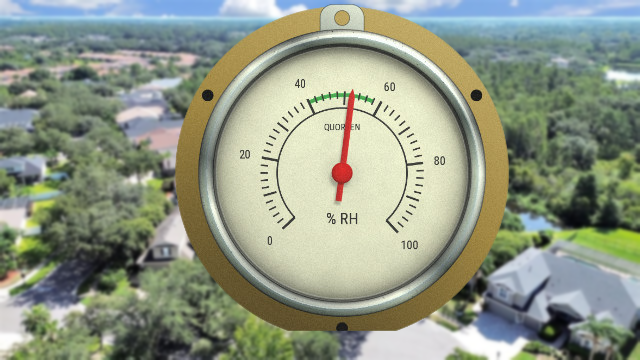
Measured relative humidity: 52 %
